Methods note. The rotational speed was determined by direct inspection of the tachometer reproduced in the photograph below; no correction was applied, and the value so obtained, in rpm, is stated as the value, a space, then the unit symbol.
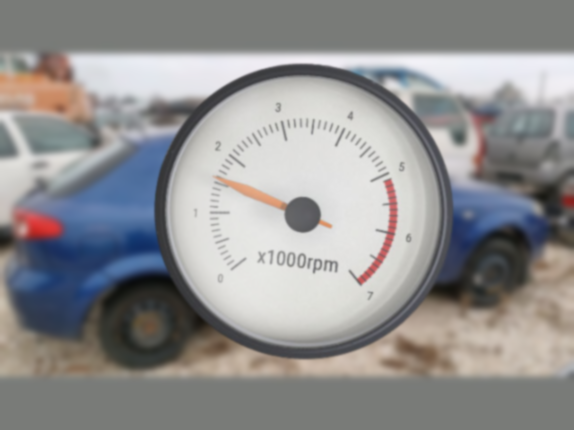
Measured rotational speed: 1600 rpm
